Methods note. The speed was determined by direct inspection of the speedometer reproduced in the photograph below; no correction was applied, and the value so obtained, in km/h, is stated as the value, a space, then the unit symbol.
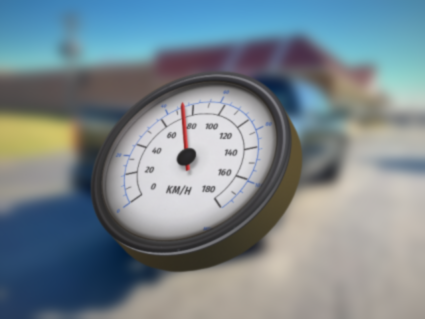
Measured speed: 75 km/h
